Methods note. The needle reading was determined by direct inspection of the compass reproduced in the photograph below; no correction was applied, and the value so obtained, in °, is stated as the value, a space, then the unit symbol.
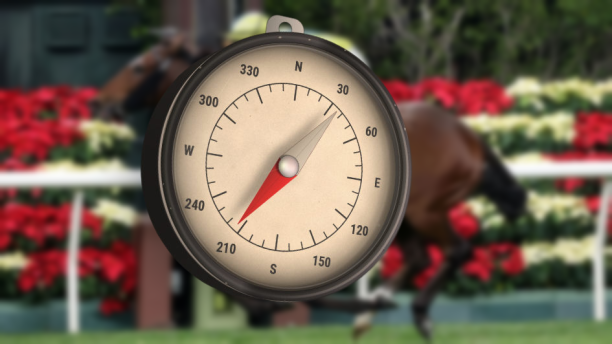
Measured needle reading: 215 °
